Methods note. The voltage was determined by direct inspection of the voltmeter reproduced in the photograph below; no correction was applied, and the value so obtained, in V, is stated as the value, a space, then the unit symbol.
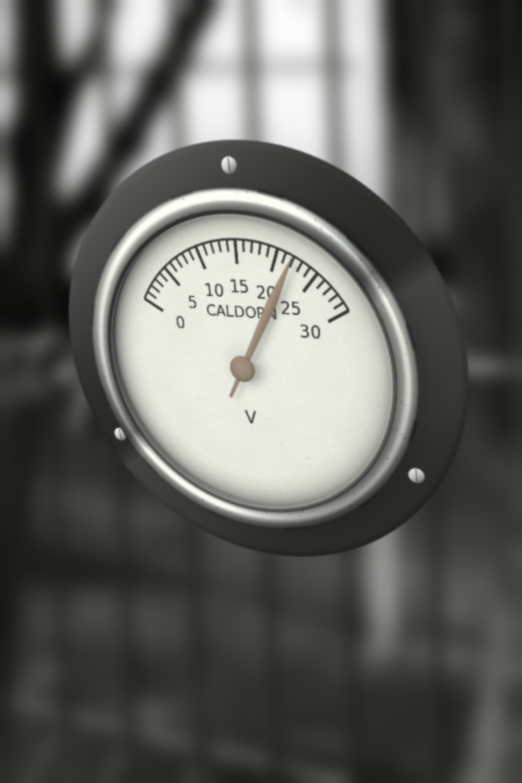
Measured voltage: 22 V
